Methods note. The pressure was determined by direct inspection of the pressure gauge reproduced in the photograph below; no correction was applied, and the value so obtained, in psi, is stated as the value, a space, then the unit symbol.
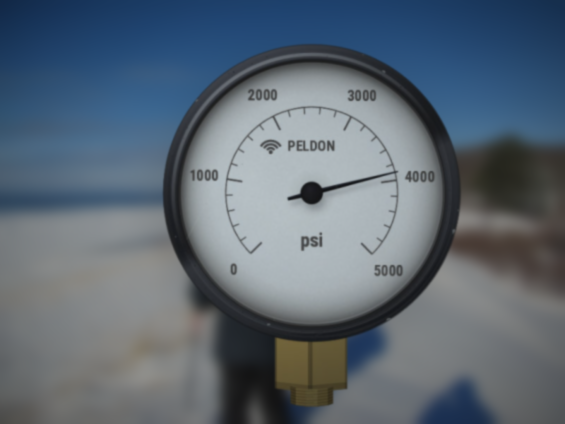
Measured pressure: 3900 psi
